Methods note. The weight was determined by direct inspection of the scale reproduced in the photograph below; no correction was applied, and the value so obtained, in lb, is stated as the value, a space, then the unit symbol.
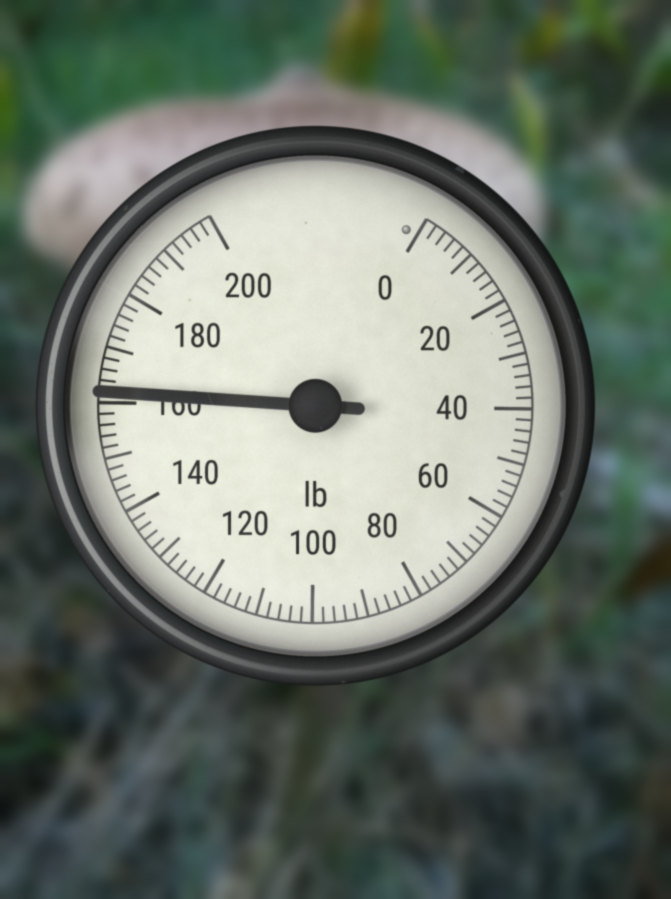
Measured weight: 162 lb
